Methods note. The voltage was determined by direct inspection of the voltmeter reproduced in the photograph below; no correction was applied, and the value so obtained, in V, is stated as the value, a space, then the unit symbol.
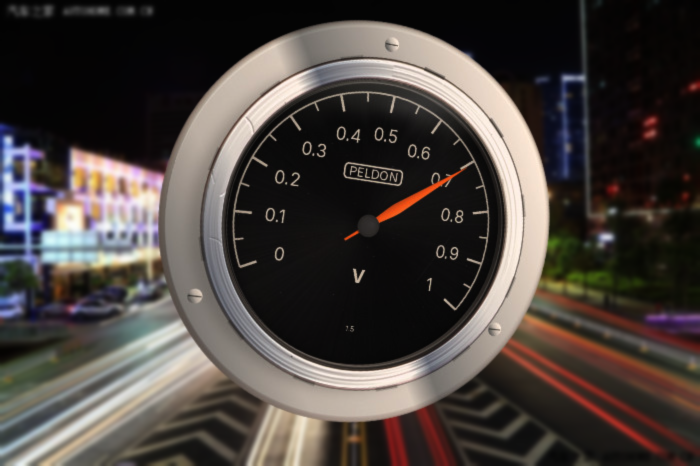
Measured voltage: 0.7 V
